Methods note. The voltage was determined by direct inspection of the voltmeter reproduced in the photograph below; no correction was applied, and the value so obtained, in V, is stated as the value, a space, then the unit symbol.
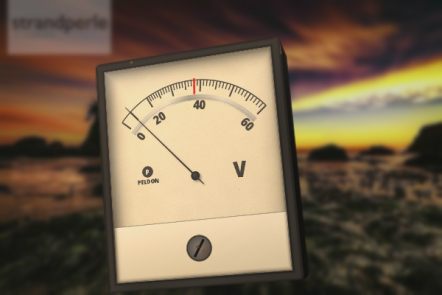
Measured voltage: 10 V
